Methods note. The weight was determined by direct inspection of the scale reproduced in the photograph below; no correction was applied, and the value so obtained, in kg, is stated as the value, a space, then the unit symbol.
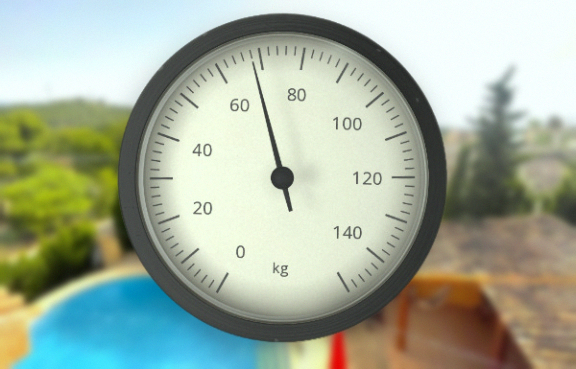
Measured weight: 68 kg
